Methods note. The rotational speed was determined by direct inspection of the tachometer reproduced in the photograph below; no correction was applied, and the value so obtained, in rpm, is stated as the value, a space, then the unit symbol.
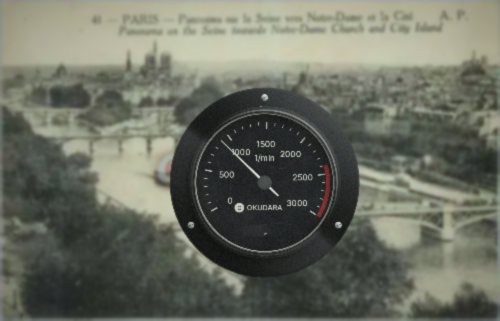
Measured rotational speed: 900 rpm
